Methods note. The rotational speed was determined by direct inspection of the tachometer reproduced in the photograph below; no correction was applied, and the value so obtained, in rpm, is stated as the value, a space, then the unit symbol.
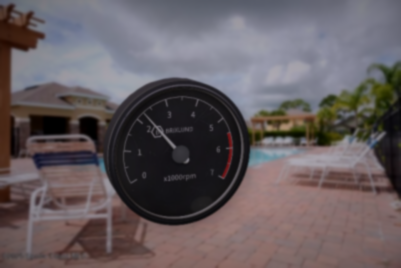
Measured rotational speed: 2250 rpm
